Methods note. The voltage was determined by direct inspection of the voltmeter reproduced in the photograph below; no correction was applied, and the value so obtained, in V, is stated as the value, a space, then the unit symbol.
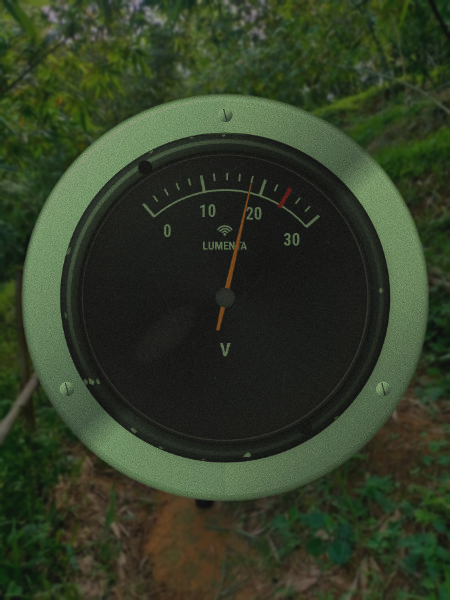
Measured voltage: 18 V
